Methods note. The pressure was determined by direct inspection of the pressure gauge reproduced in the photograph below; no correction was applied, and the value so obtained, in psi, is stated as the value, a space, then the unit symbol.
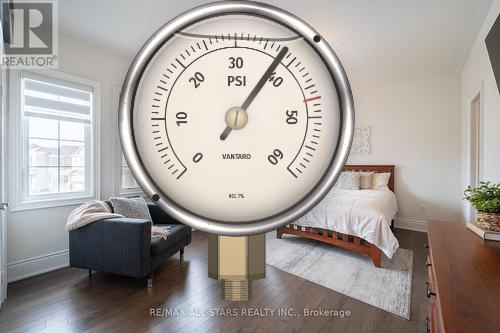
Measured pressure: 38 psi
